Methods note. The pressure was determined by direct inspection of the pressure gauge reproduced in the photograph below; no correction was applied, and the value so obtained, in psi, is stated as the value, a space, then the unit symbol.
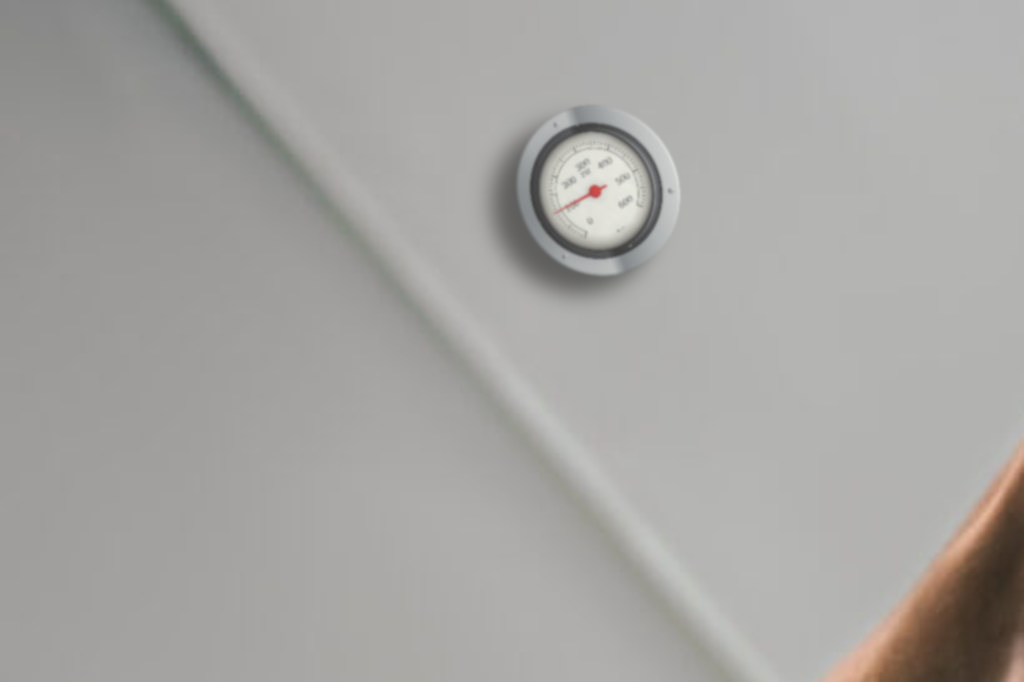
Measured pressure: 100 psi
